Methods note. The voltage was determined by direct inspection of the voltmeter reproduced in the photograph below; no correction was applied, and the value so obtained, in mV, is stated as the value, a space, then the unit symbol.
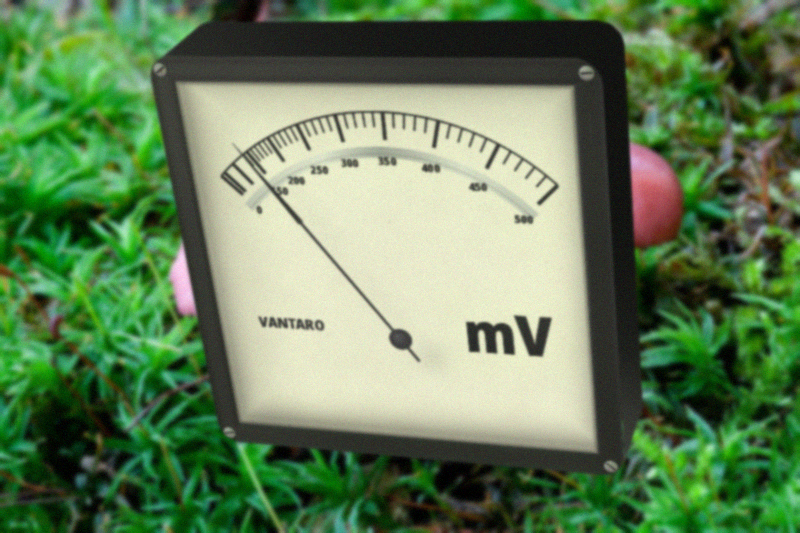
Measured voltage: 150 mV
